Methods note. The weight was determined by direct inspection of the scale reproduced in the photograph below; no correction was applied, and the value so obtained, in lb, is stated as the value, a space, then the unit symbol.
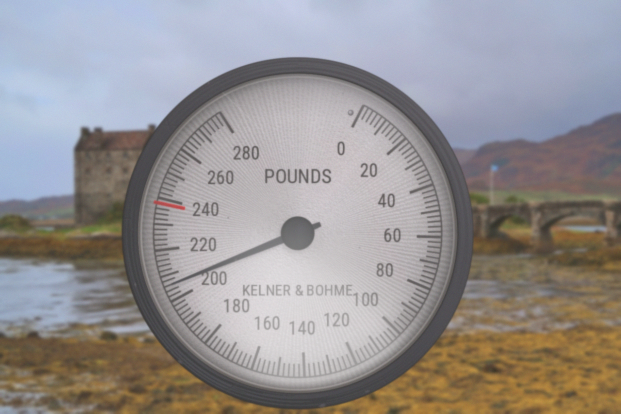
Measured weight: 206 lb
